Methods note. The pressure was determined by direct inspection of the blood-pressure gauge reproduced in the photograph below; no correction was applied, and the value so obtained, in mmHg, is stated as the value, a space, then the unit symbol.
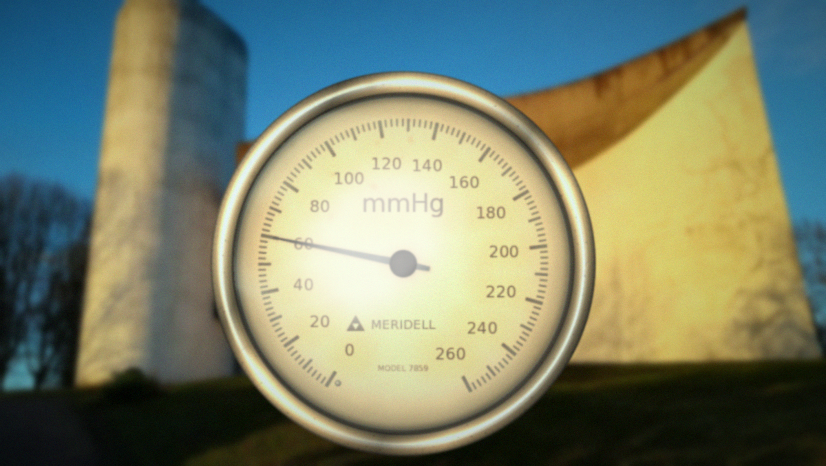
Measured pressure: 60 mmHg
